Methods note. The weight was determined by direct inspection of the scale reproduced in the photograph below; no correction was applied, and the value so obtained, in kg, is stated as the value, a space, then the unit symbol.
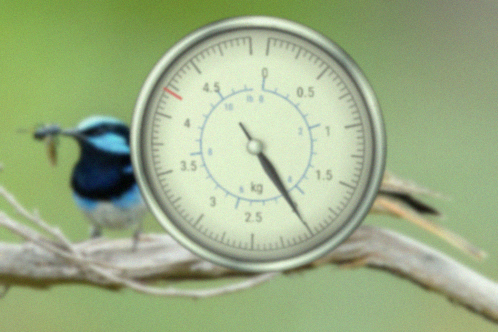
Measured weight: 2 kg
